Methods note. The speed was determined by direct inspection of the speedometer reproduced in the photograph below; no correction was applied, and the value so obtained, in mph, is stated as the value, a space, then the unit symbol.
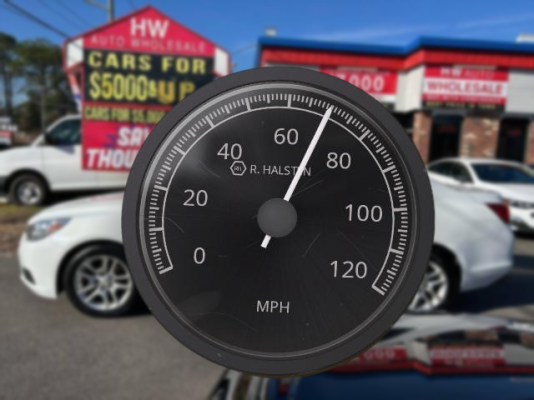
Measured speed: 70 mph
